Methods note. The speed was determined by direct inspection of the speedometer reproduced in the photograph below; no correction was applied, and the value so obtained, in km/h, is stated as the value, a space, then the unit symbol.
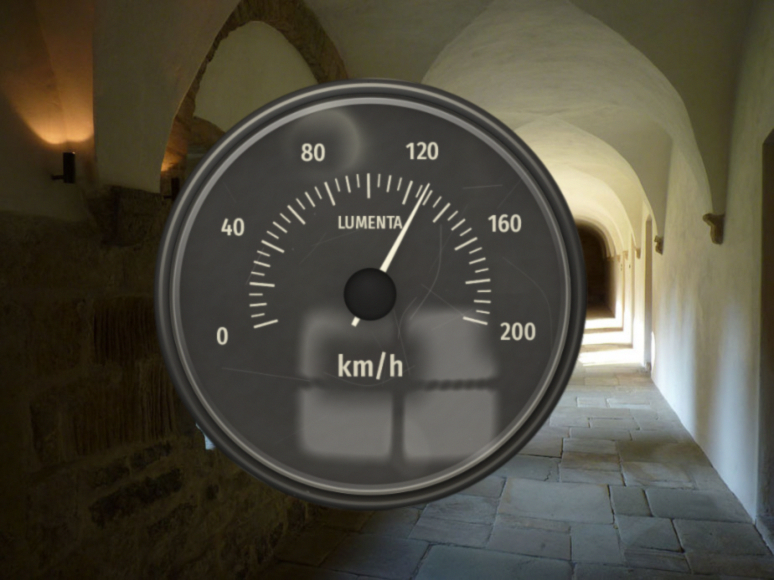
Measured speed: 127.5 km/h
